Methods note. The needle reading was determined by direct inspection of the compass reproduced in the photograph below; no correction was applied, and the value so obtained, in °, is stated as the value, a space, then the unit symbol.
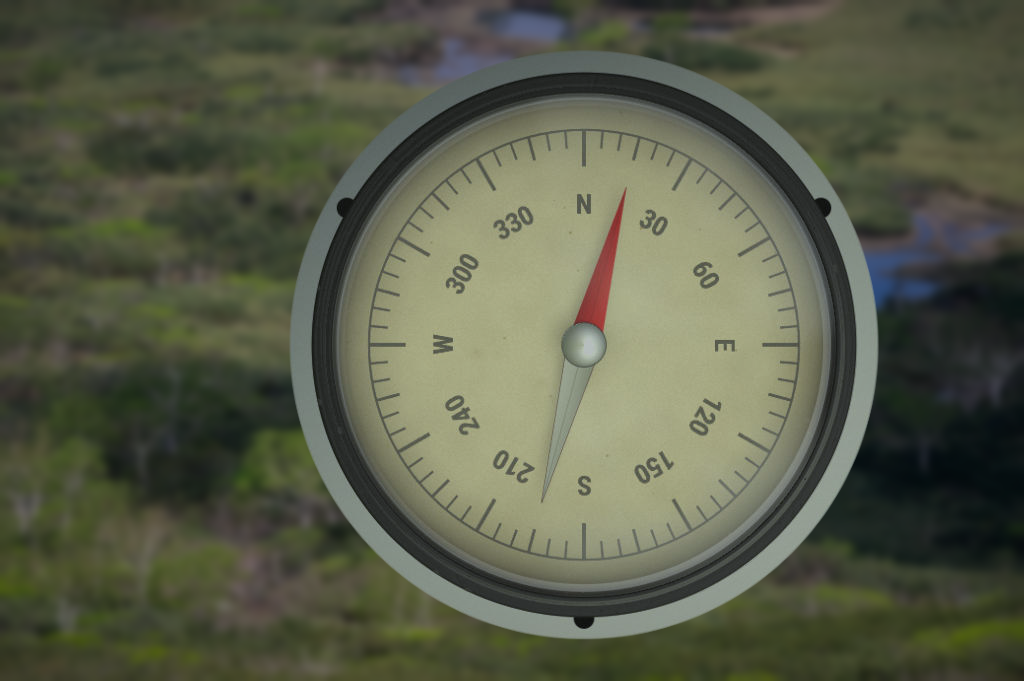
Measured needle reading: 15 °
